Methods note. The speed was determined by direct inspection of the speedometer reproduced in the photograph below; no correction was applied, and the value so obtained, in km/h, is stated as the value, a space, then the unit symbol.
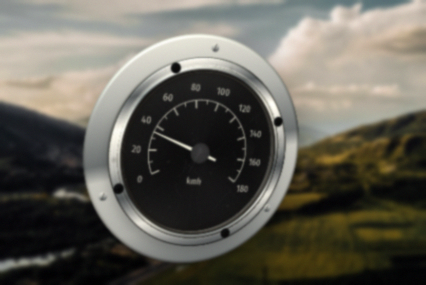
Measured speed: 35 km/h
